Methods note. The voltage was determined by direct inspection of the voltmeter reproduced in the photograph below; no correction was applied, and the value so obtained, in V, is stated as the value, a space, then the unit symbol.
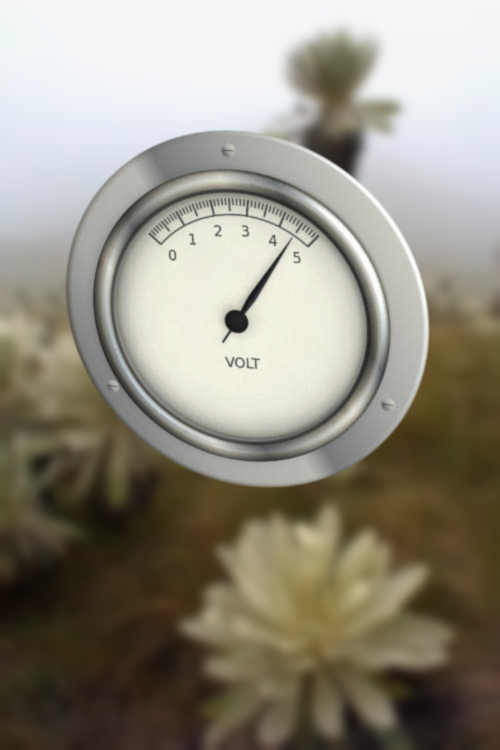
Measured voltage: 4.5 V
